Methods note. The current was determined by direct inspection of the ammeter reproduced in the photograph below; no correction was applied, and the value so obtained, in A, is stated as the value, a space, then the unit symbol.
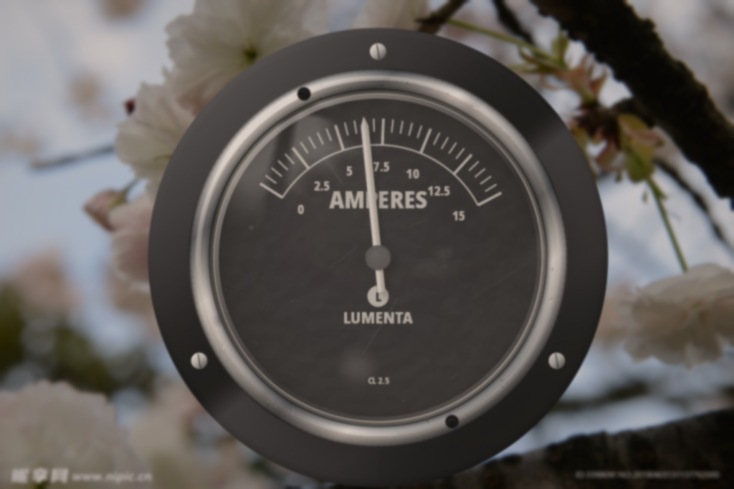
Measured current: 6.5 A
